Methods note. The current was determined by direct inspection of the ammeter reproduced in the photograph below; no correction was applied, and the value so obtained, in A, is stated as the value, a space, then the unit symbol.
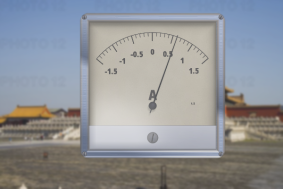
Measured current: 0.6 A
